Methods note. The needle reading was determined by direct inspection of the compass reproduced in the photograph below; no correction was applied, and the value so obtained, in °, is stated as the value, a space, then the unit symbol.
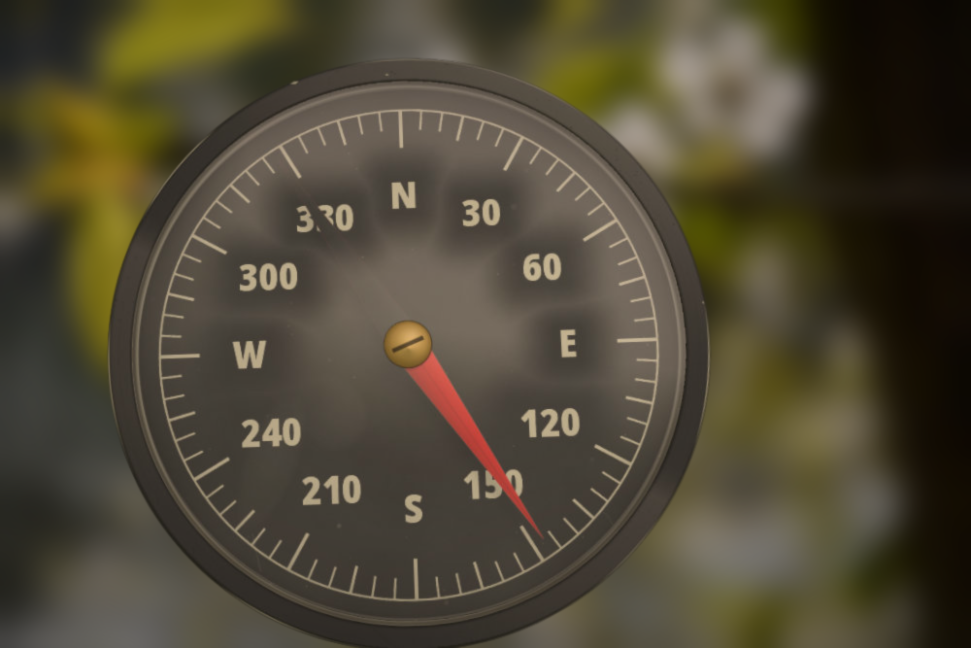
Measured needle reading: 147.5 °
